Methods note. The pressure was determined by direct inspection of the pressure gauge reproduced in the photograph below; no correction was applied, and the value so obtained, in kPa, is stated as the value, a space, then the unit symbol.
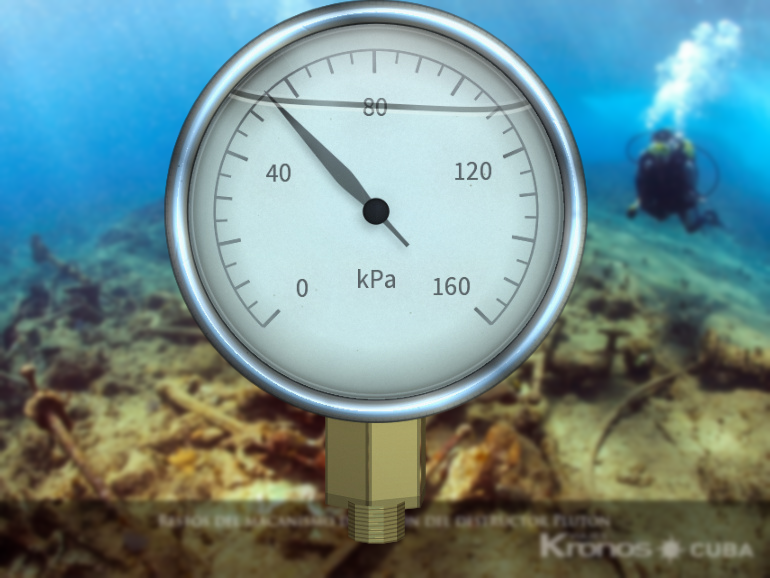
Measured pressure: 55 kPa
